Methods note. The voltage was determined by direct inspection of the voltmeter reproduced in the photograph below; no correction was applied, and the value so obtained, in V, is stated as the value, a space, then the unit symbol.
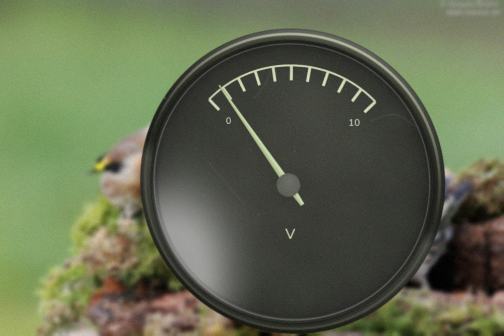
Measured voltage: 1 V
